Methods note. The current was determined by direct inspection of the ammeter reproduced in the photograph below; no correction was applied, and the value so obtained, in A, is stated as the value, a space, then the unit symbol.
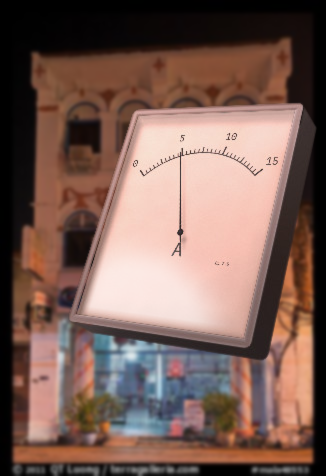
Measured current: 5 A
